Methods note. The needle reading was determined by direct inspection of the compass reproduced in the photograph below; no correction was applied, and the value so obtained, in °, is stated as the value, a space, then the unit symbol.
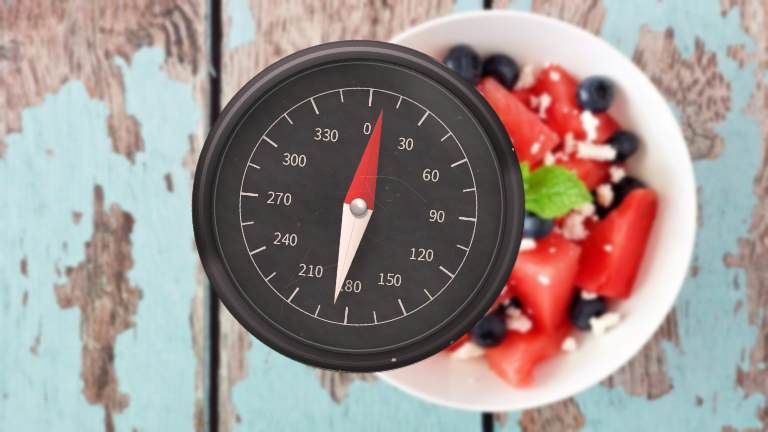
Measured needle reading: 7.5 °
